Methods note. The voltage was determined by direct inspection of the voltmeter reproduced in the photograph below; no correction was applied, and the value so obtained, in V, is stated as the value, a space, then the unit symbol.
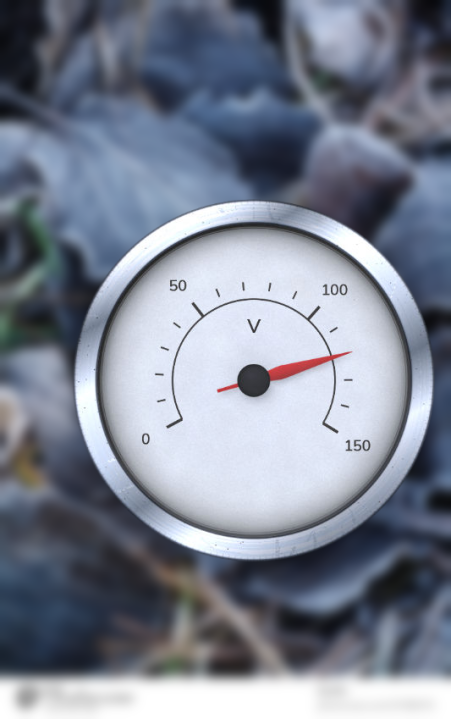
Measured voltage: 120 V
